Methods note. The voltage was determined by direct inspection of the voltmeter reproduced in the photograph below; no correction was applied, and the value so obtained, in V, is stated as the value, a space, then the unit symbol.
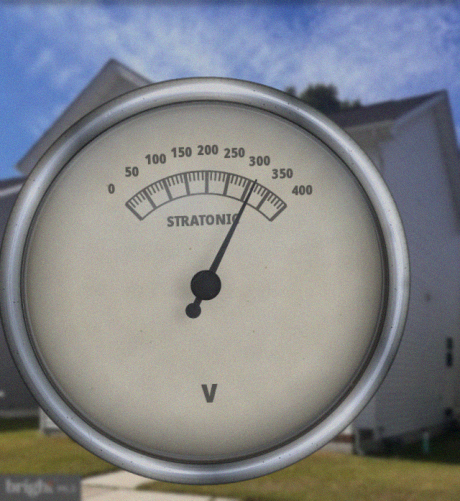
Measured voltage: 310 V
